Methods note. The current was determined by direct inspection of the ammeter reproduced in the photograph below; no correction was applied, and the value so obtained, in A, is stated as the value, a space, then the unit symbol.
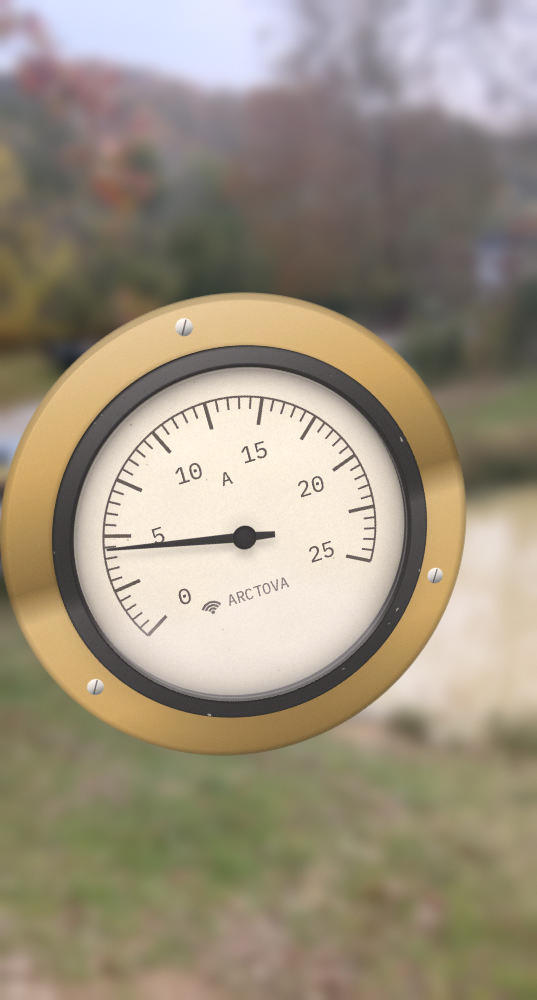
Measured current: 4.5 A
